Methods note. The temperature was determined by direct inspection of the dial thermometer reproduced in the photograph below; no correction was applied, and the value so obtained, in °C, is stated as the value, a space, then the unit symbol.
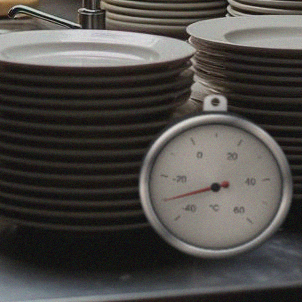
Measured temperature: -30 °C
